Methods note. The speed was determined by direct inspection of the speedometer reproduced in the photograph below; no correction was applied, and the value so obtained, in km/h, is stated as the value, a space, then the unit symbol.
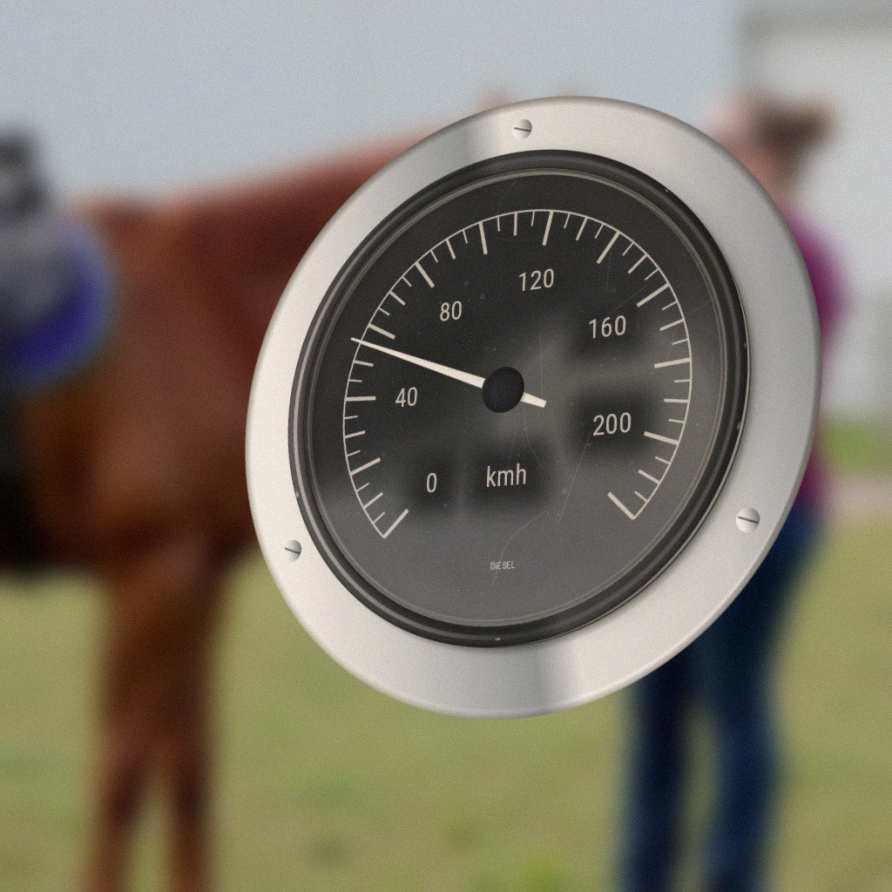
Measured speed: 55 km/h
